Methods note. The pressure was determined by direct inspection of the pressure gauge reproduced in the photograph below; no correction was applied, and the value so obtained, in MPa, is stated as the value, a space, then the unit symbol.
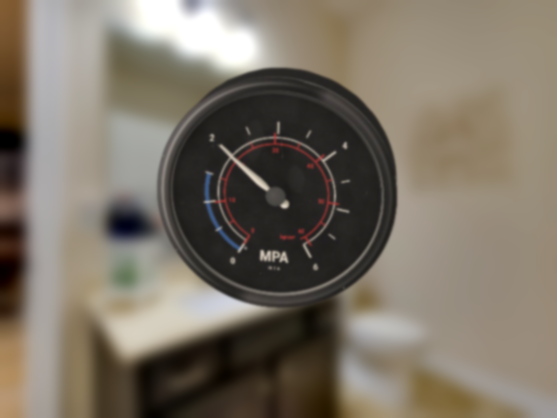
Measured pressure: 2 MPa
